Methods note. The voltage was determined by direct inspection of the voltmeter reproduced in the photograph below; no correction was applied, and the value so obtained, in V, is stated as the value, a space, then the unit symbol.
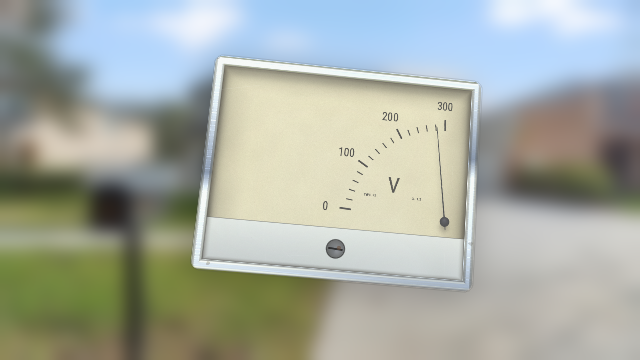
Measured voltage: 280 V
